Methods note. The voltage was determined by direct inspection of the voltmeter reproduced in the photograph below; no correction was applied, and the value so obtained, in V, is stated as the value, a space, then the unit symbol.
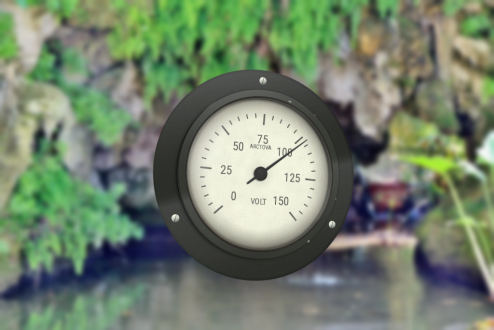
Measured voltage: 102.5 V
